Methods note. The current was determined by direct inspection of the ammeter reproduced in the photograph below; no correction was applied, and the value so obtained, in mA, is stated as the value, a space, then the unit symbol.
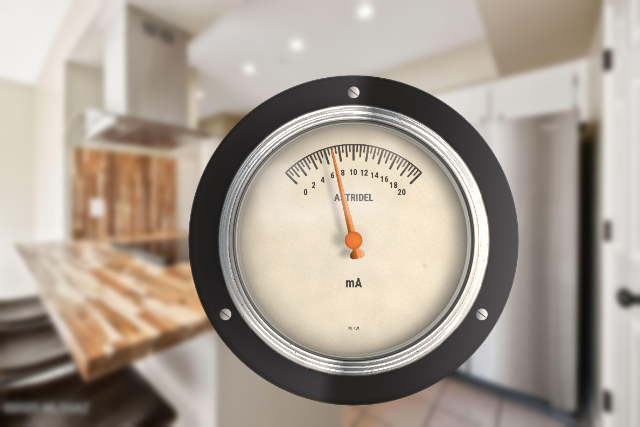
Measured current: 7 mA
